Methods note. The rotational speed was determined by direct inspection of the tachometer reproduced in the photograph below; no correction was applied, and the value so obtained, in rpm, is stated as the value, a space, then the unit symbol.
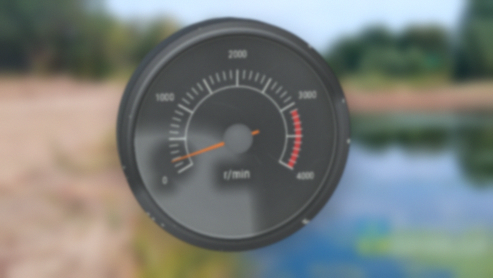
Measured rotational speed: 200 rpm
